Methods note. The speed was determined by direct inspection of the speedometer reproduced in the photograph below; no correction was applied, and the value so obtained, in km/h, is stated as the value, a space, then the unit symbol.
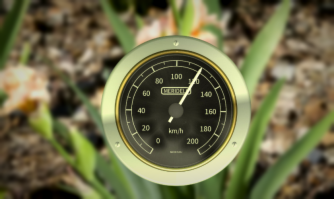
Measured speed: 120 km/h
